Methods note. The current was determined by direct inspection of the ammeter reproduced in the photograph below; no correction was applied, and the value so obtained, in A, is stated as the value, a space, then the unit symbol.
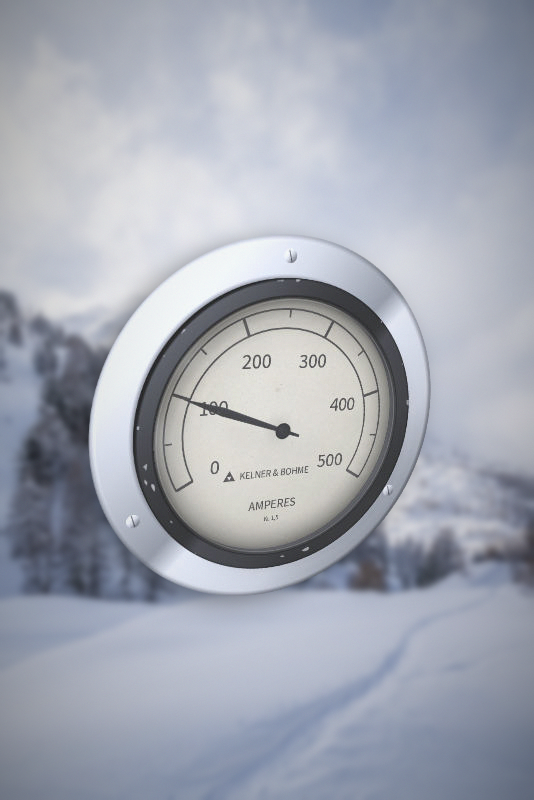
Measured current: 100 A
